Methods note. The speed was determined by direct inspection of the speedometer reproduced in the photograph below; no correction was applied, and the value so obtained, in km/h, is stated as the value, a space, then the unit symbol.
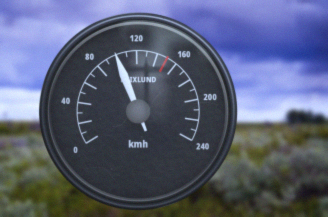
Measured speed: 100 km/h
